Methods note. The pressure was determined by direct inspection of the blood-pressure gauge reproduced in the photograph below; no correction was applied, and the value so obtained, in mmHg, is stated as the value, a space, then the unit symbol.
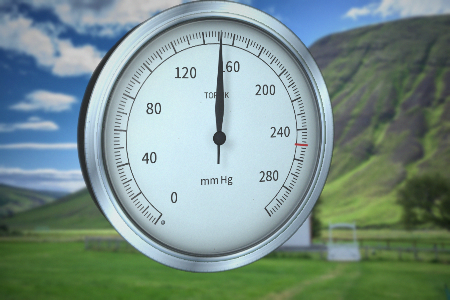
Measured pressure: 150 mmHg
